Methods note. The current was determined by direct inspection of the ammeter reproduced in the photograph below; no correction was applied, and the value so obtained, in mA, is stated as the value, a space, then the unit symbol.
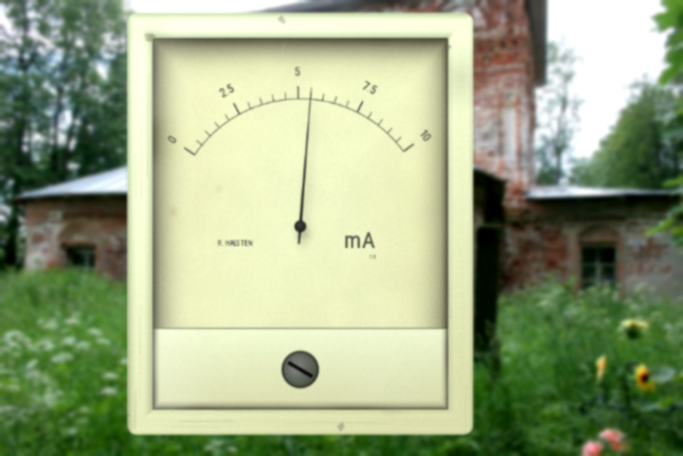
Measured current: 5.5 mA
